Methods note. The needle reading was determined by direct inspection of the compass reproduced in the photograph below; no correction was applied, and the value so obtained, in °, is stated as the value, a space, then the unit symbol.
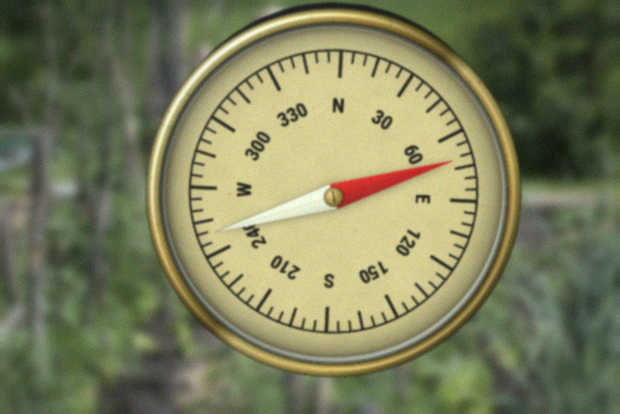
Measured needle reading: 70 °
